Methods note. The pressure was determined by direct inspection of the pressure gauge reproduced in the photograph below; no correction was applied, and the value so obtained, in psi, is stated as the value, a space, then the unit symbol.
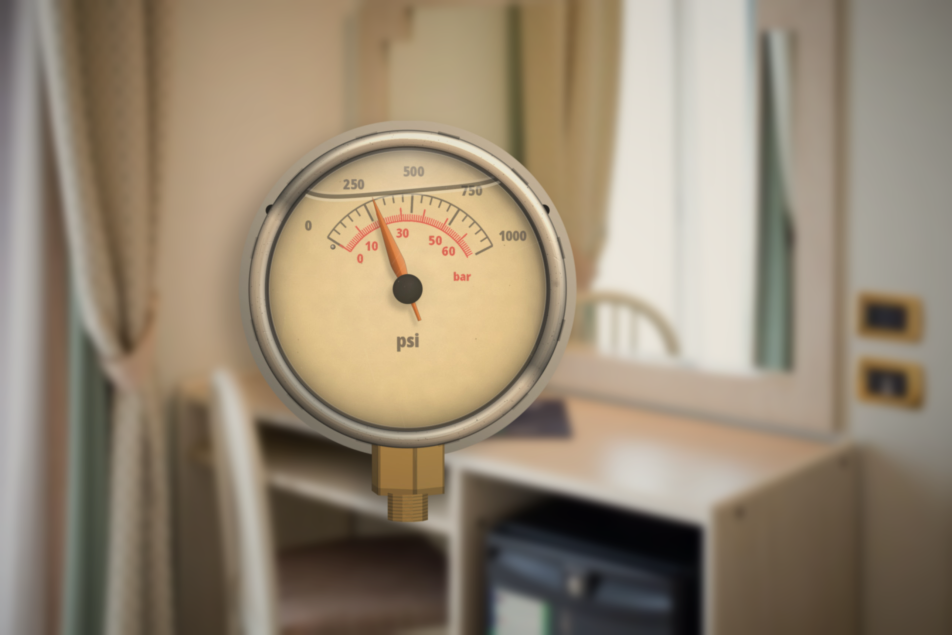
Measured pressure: 300 psi
